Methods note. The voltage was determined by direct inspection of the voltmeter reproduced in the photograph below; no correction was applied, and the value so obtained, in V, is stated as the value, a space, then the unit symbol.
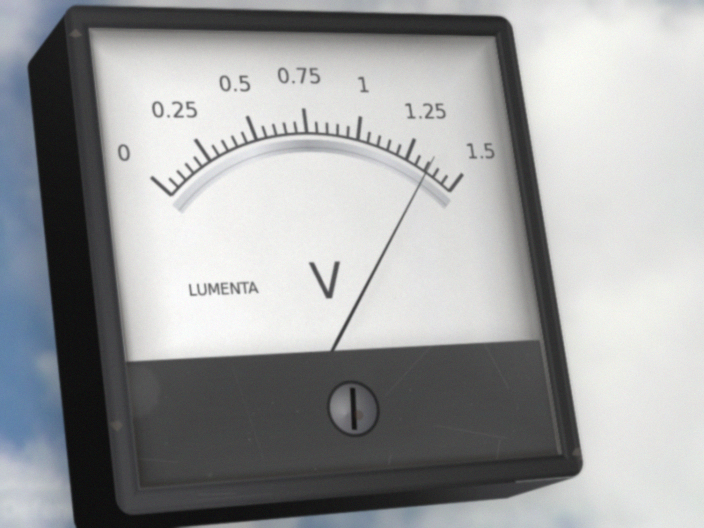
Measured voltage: 1.35 V
